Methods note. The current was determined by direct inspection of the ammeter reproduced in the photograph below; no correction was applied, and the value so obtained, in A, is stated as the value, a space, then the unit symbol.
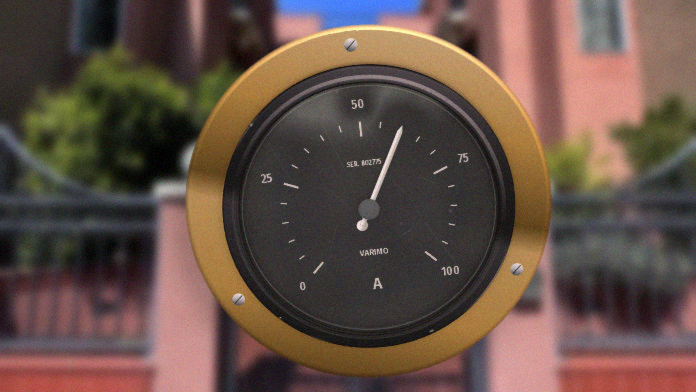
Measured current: 60 A
